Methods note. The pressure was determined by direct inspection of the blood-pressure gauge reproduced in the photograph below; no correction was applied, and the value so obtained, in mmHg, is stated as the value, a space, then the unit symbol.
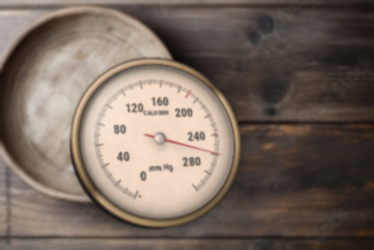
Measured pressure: 260 mmHg
